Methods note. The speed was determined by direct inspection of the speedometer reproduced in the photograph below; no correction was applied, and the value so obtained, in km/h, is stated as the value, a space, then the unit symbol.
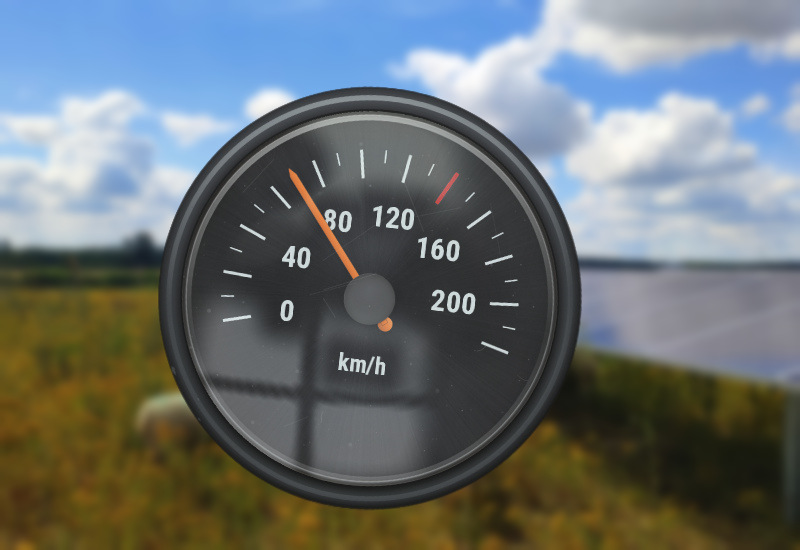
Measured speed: 70 km/h
